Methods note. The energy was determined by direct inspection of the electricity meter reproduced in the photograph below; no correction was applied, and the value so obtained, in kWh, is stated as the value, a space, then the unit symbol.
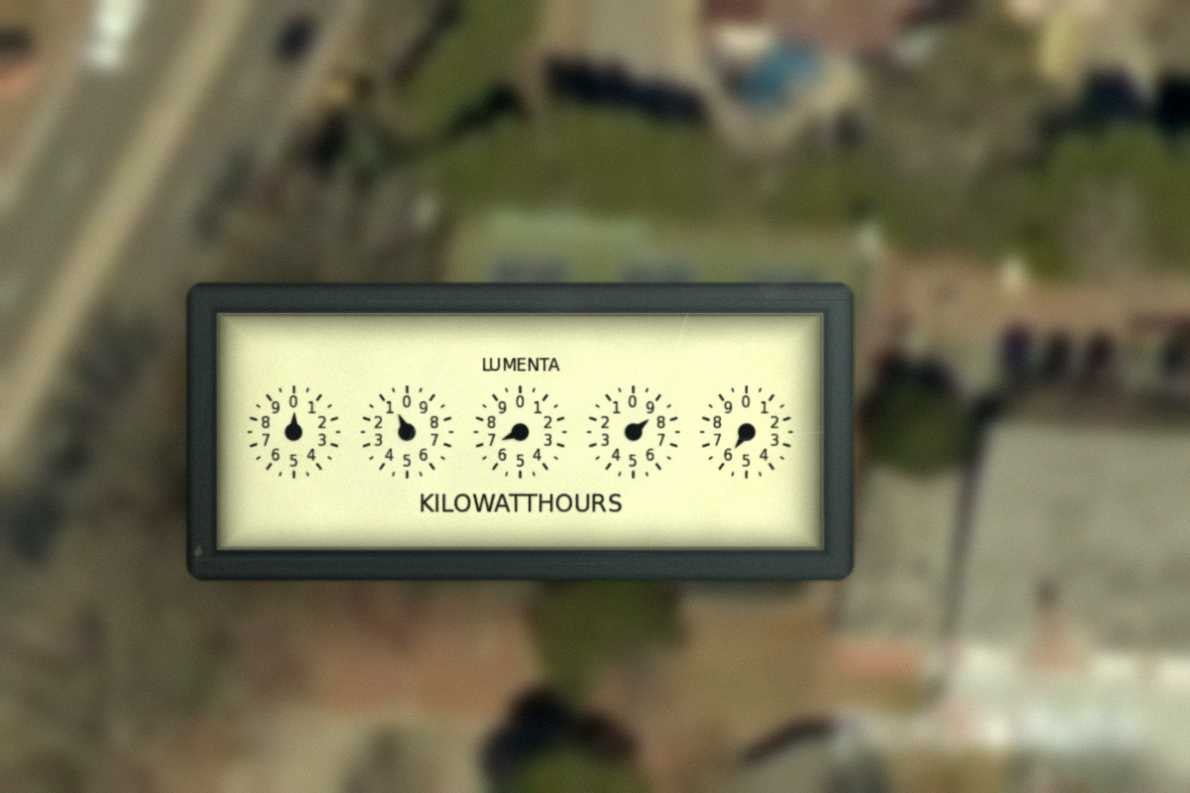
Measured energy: 686 kWh
